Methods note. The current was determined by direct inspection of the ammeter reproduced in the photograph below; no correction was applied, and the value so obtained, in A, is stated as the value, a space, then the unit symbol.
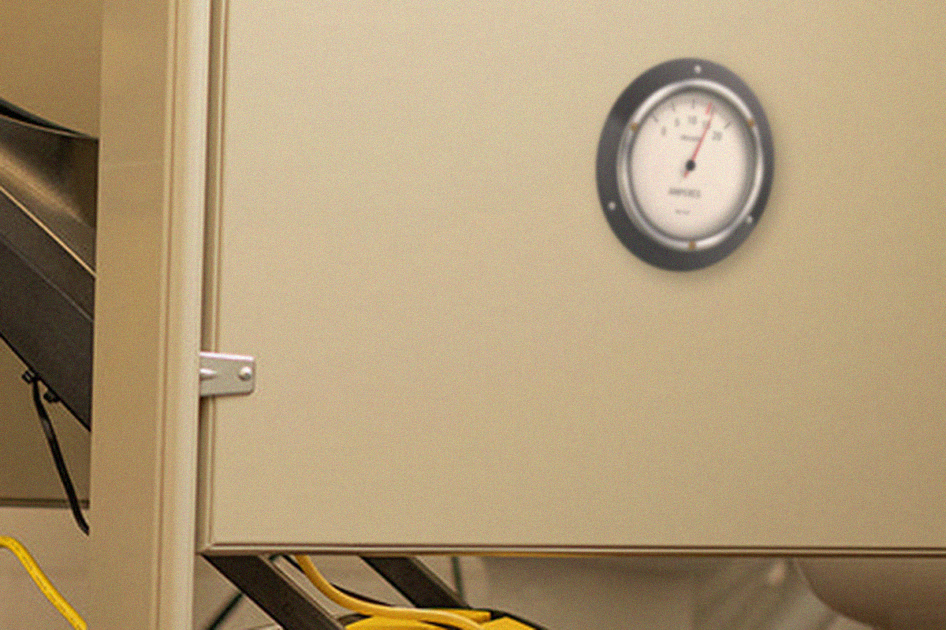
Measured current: 15 A
